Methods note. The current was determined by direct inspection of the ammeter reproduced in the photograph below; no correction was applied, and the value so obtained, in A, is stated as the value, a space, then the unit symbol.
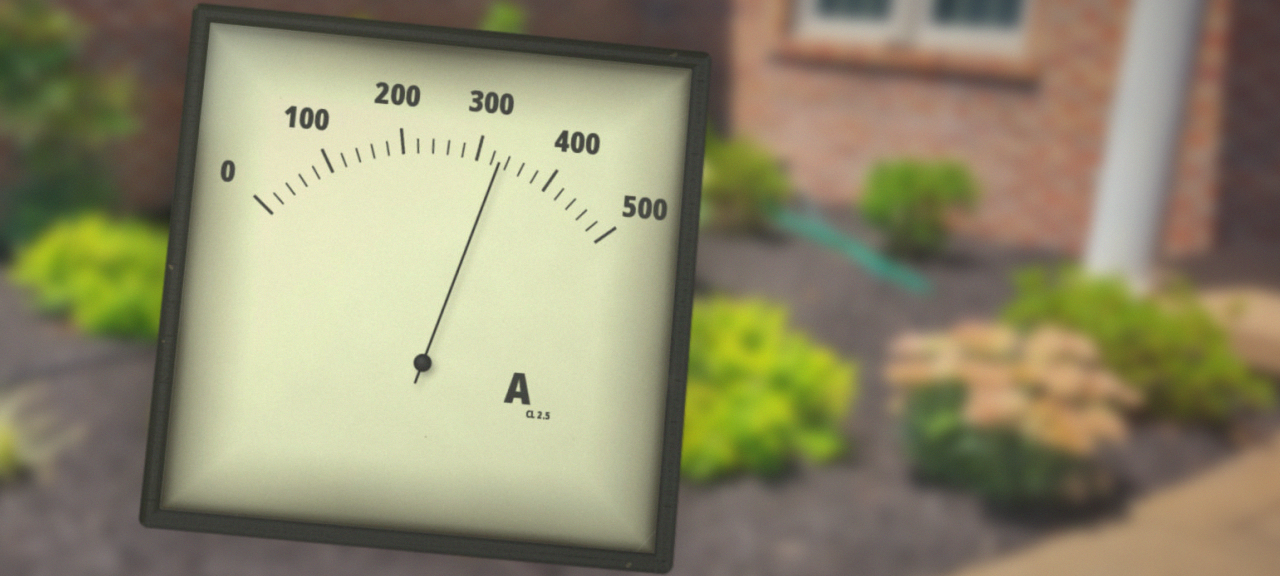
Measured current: 330 A
